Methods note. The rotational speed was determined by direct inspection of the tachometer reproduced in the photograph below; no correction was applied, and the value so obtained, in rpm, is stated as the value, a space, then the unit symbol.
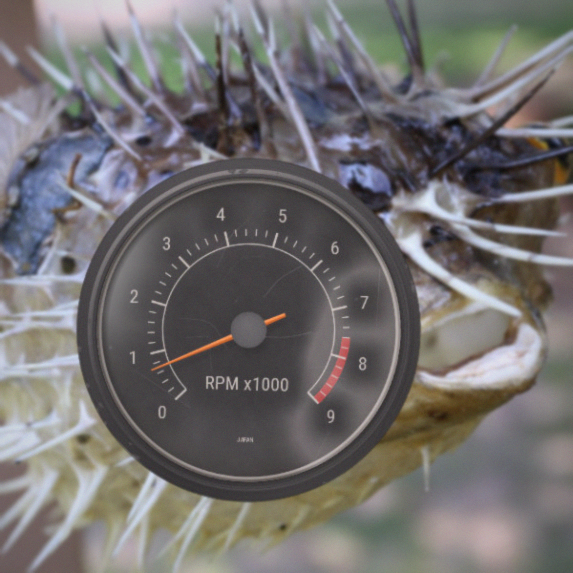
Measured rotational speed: 700 rpm
